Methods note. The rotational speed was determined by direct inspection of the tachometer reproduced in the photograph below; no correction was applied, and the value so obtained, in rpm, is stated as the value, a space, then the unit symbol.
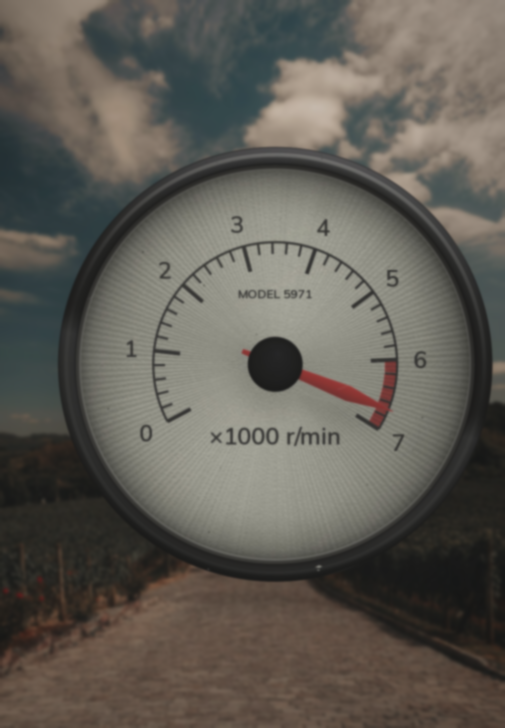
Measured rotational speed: 6700 rpm
